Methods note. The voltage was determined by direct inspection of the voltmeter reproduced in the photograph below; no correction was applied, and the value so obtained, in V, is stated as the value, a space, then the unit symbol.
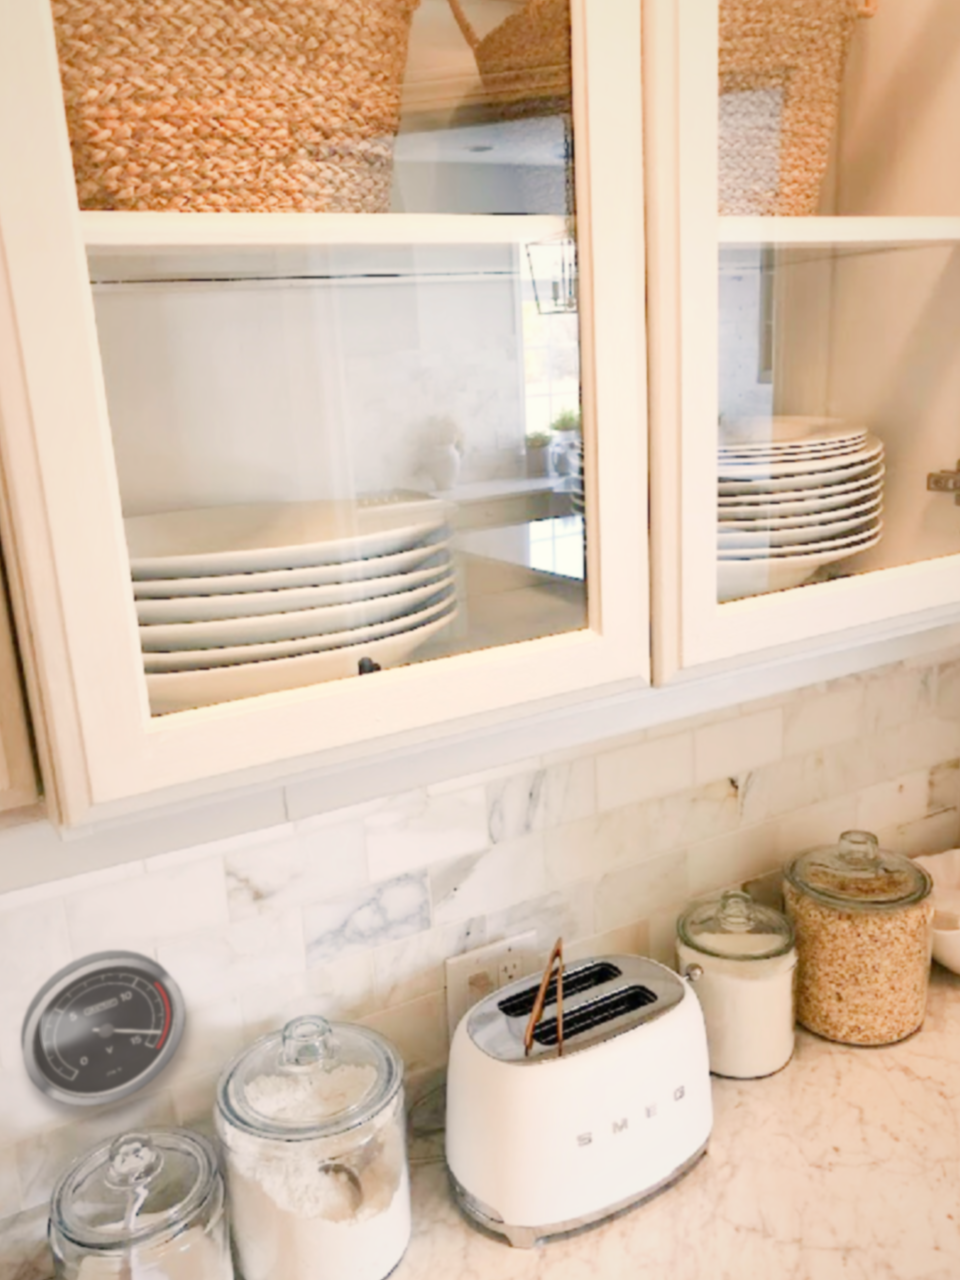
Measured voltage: 14 V
